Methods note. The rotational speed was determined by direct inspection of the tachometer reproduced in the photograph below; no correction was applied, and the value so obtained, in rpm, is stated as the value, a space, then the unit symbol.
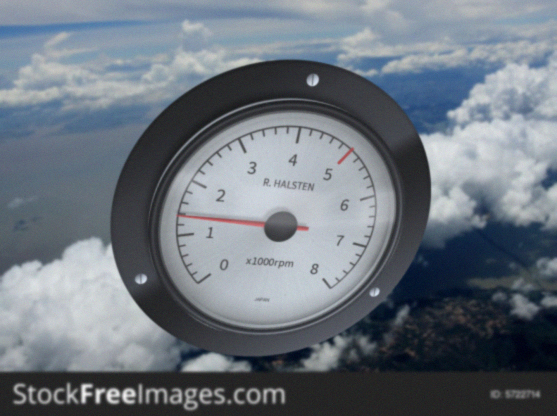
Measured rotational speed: 1400 rpm
